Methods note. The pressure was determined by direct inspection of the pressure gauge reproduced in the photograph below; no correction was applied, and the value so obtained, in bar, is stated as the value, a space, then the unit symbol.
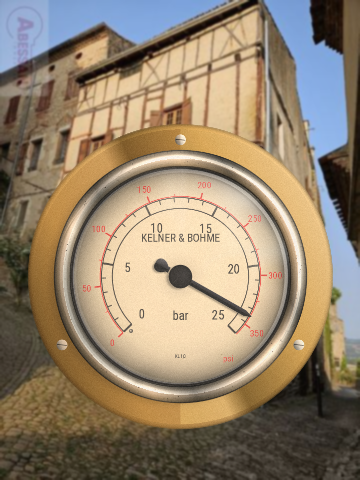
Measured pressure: 23.5 bar
